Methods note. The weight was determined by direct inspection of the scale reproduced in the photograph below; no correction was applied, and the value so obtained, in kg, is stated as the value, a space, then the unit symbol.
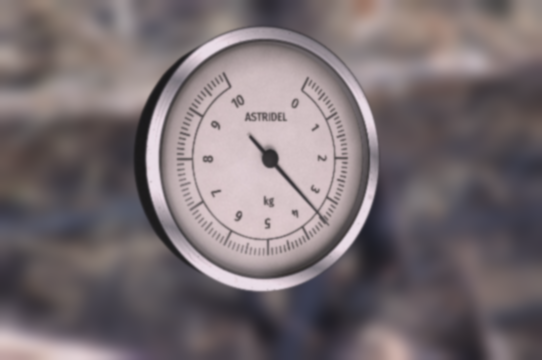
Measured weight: 3.5 kg
